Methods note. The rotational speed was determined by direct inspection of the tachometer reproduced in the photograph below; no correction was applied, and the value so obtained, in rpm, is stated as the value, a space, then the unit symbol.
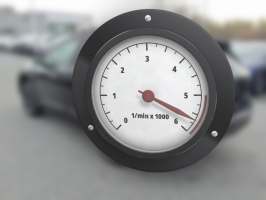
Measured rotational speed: 5625 rpm
